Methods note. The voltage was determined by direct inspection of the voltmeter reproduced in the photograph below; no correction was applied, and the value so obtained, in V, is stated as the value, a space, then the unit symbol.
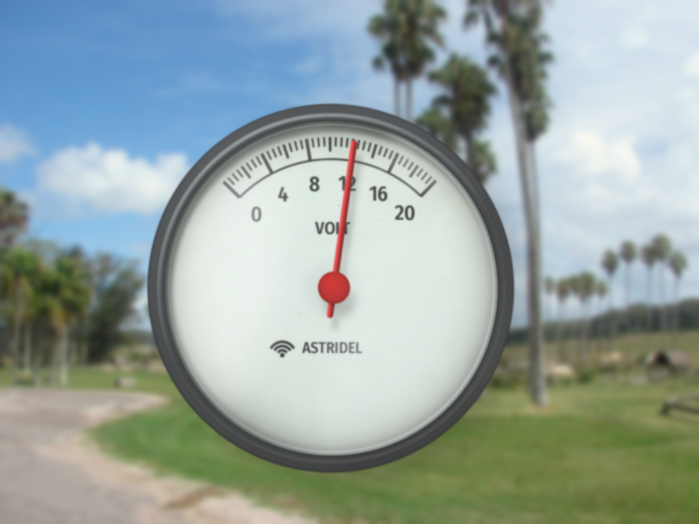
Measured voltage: 12 V
